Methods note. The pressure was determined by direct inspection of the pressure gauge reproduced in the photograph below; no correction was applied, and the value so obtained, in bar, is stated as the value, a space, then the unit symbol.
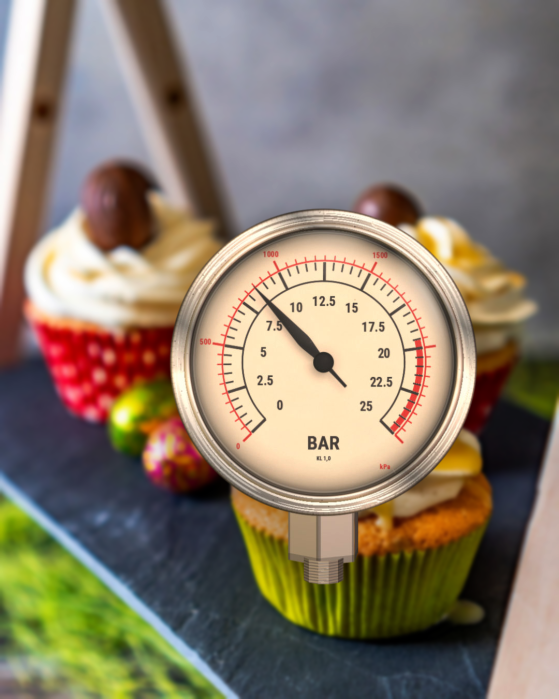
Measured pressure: 8.5 bar
